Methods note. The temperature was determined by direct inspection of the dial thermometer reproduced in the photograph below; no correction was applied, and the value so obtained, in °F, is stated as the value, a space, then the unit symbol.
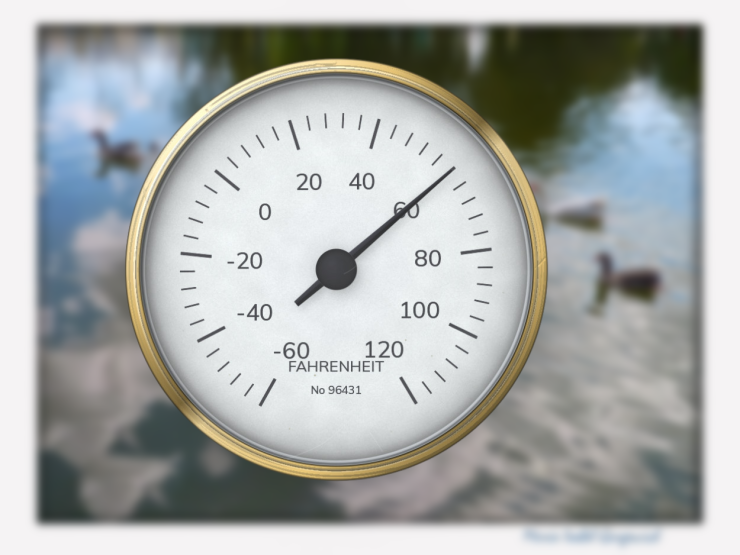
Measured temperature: 60 °F
